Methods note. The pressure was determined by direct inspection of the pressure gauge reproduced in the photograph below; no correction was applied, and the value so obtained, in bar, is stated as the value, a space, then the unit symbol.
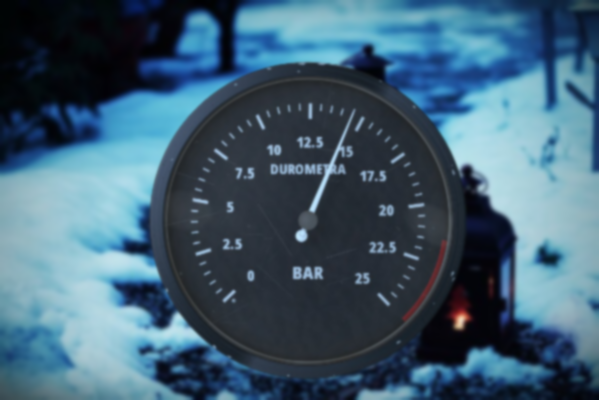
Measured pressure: 14.5 bar
